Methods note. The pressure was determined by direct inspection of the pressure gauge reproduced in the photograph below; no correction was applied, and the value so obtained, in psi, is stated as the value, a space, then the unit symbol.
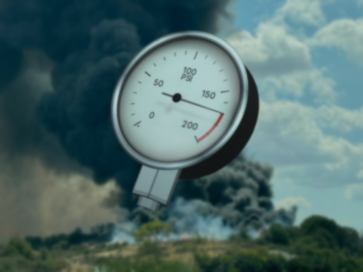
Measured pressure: 170 psi
